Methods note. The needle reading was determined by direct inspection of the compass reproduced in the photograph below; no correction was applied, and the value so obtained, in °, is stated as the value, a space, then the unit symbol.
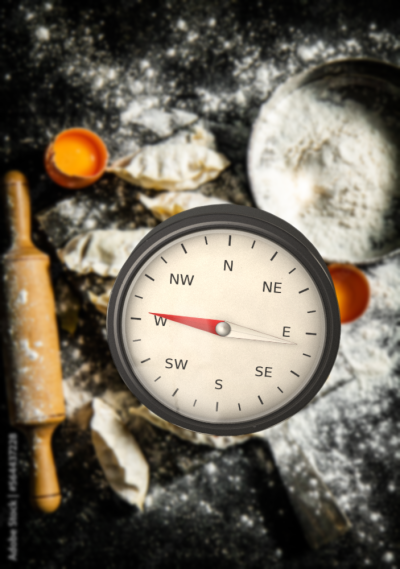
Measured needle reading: 277.5 °
